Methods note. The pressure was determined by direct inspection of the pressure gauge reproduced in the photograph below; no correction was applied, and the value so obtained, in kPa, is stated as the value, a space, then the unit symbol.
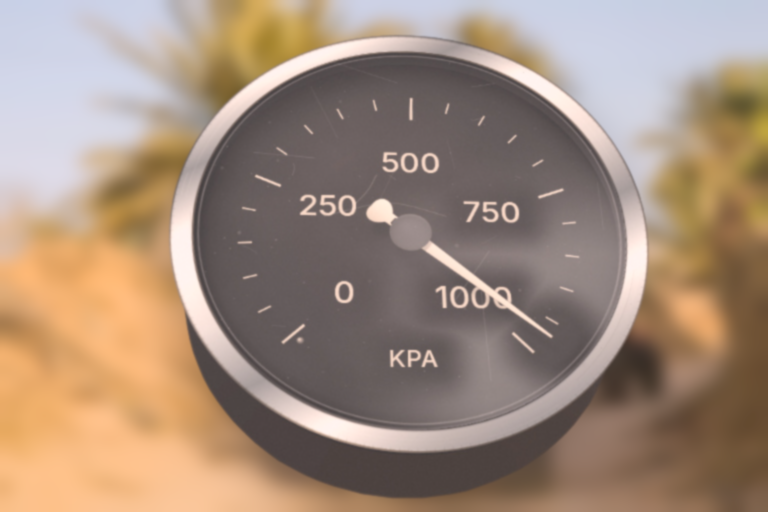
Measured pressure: 975 kPa
